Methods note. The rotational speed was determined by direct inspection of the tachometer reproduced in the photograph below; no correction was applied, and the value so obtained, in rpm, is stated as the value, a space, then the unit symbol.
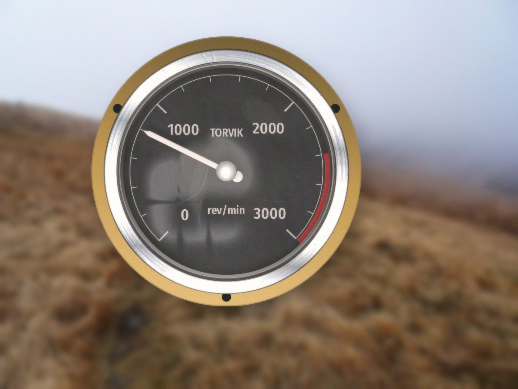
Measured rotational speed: 800 rpm
